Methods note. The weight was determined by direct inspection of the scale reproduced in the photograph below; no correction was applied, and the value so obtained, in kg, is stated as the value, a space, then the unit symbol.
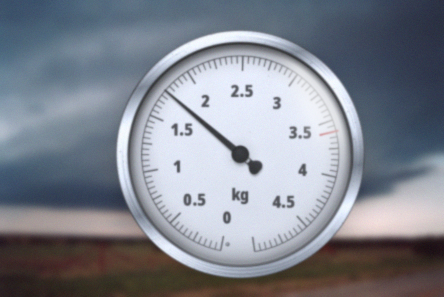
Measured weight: 1.75 kg
